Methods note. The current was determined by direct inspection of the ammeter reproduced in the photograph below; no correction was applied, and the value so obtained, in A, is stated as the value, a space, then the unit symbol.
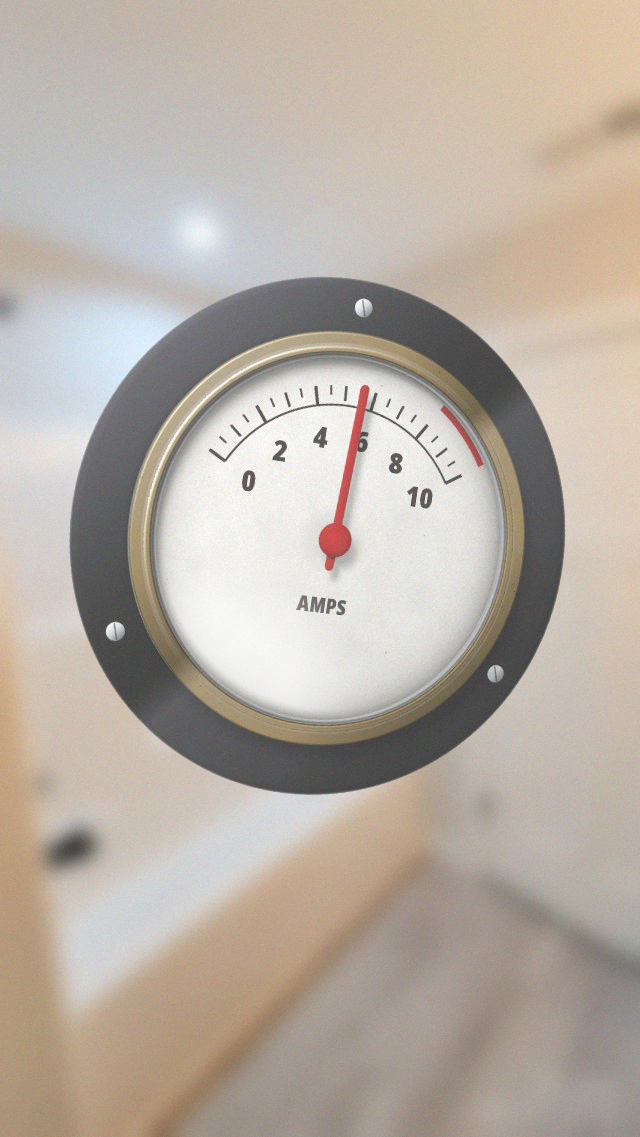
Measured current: 5.5 A
